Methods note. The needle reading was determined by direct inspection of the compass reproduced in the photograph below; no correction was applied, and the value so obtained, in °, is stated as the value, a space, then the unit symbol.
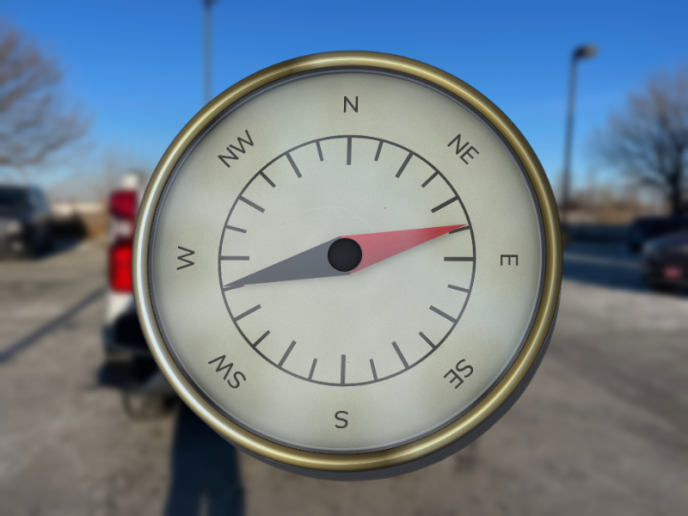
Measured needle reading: 75 °
